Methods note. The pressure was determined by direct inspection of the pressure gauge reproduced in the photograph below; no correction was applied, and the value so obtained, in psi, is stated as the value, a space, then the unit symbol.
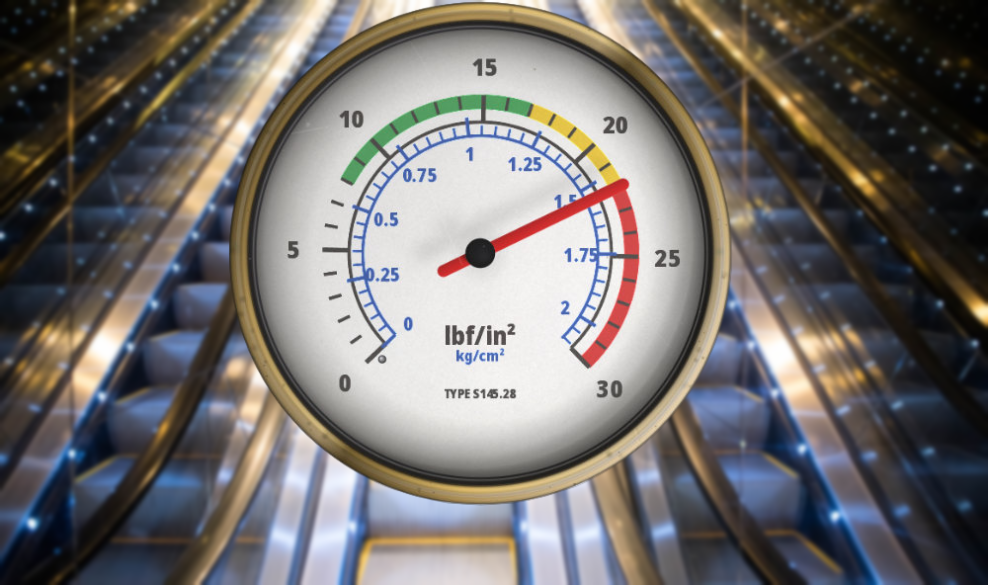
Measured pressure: 22 psi
